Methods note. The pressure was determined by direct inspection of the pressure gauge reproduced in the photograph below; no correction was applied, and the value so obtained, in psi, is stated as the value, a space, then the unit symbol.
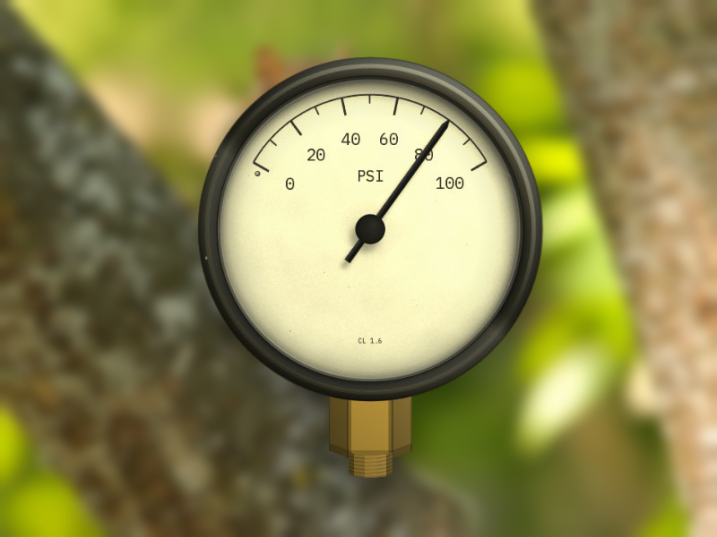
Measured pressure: 80 psi
